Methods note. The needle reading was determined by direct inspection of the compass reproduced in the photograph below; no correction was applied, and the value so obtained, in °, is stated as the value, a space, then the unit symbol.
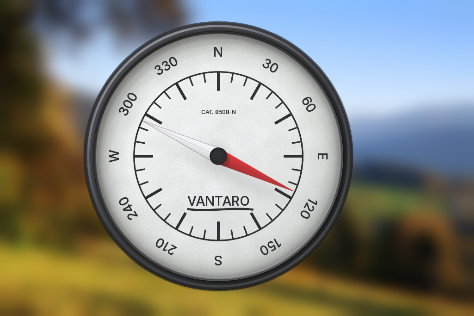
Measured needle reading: 115 °
